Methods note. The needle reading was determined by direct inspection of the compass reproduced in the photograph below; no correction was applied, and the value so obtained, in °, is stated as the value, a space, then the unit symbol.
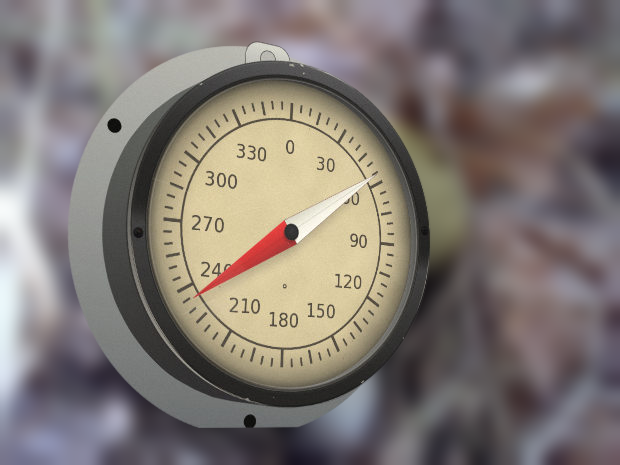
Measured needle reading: 235 °
